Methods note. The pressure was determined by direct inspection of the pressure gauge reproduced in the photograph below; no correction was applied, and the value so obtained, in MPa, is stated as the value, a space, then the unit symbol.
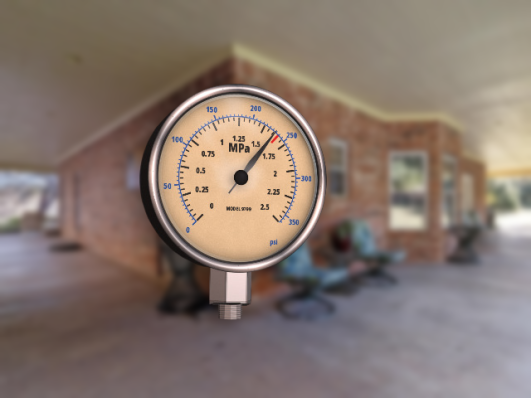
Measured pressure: 1.6 MPa
